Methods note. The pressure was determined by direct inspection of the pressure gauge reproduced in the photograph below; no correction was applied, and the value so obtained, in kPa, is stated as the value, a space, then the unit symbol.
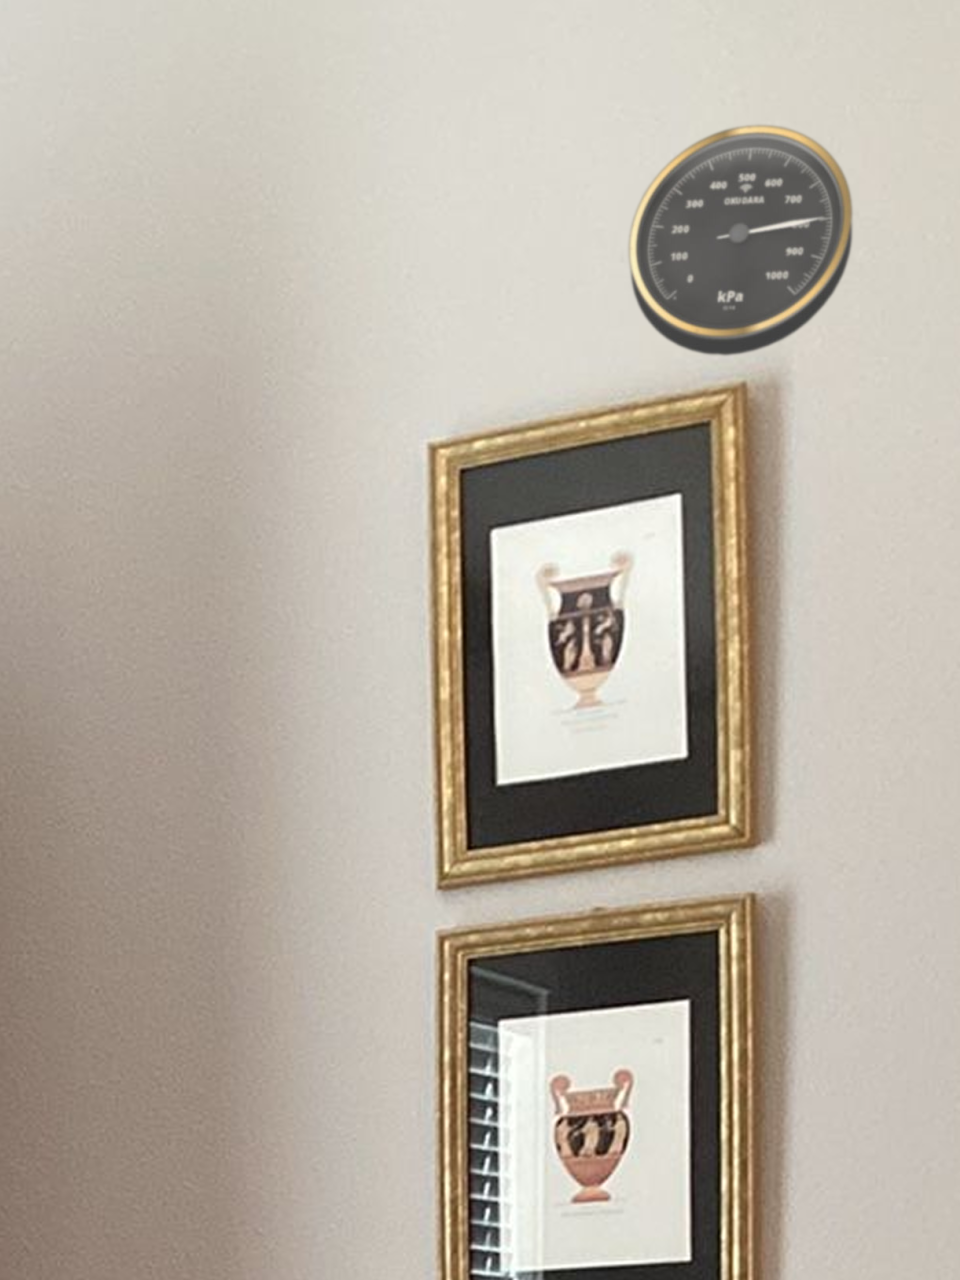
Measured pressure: 800 kPa
